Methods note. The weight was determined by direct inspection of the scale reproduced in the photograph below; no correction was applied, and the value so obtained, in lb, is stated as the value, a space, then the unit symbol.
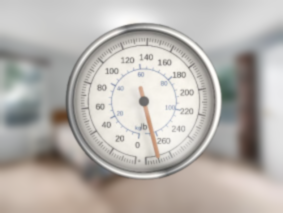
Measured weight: 270 lb
